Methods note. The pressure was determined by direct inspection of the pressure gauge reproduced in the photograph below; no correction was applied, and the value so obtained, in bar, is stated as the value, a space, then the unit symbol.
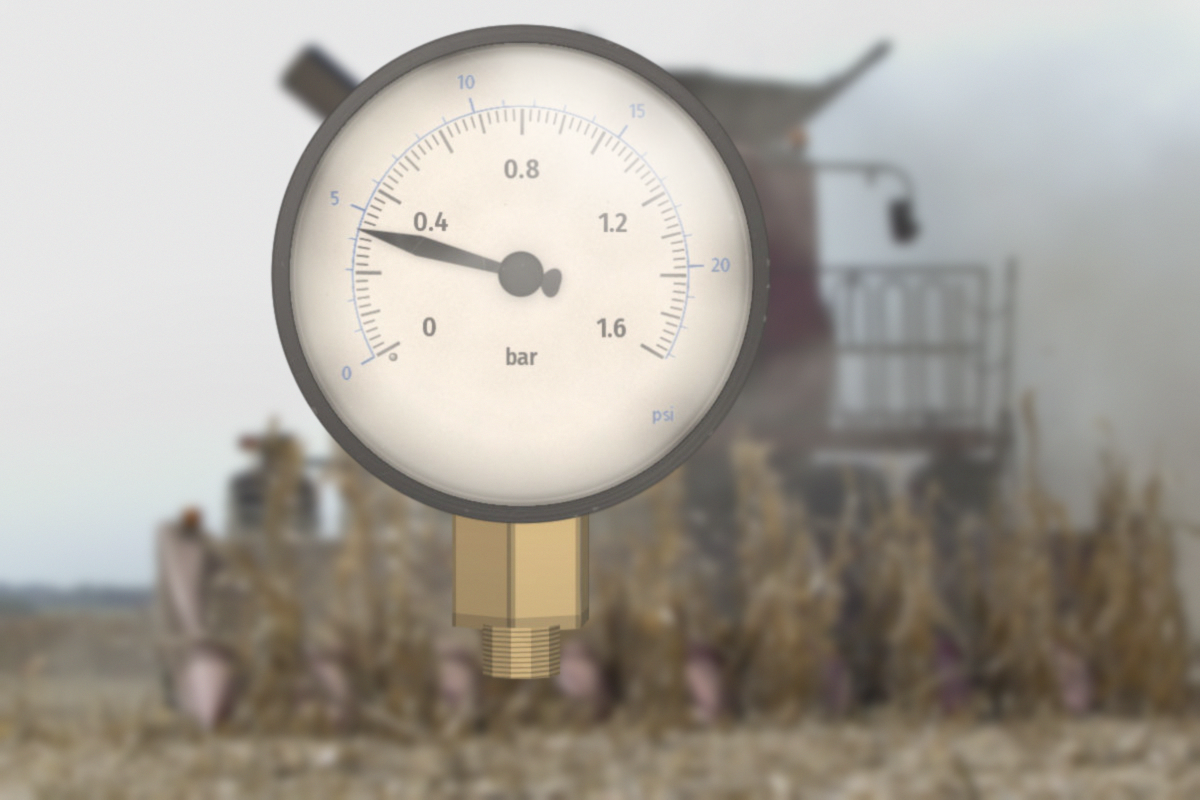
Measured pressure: 0.3 bar
